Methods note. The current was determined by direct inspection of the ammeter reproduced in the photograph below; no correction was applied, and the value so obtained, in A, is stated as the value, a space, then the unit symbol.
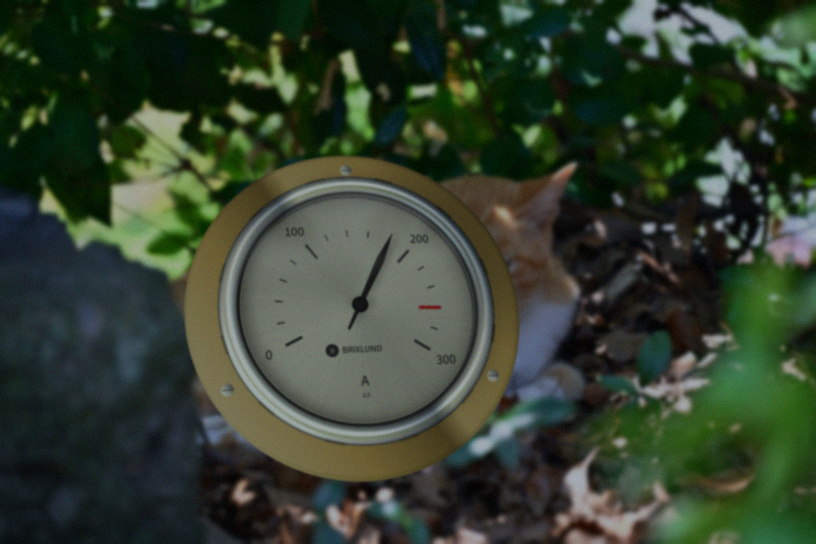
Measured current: 180 A
